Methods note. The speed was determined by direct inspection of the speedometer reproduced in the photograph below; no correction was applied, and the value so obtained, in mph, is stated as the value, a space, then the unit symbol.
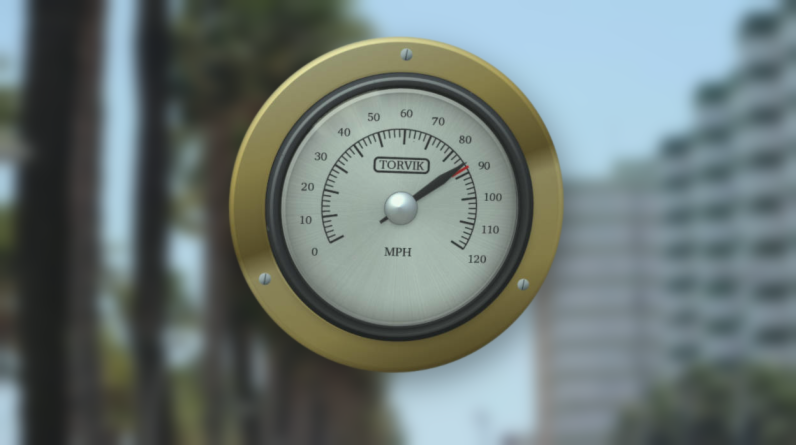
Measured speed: 86 mph
